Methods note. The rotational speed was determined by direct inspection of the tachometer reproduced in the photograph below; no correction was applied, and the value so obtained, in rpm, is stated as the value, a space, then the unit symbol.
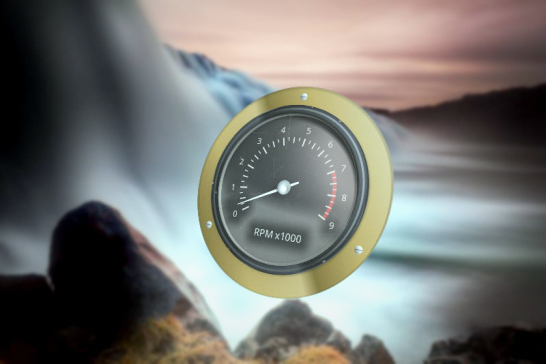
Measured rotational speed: 250 rpm
